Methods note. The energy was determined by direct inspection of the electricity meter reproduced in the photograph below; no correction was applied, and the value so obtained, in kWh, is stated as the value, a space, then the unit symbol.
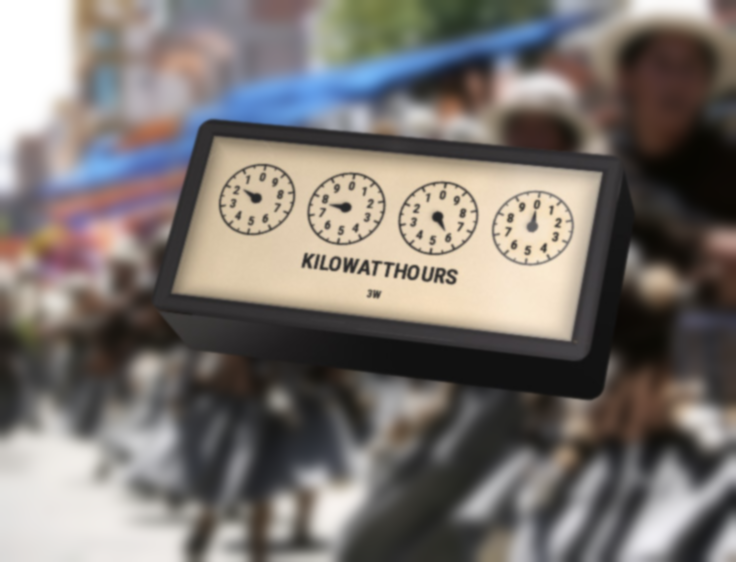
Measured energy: 1760 kWh
